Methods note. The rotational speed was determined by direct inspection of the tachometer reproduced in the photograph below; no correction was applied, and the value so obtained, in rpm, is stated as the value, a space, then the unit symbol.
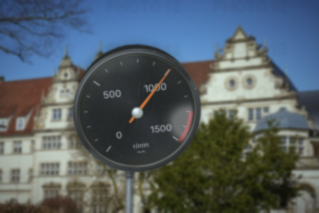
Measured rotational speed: 1000 rpm
